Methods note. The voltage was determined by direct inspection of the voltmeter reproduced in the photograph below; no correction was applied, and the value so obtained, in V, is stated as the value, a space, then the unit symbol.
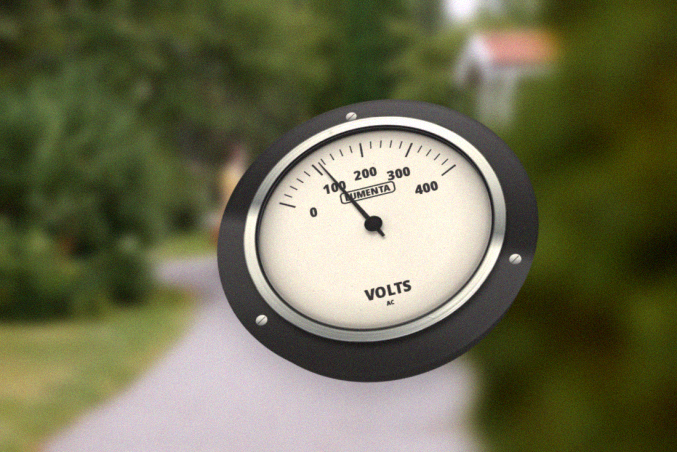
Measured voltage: 110 V
